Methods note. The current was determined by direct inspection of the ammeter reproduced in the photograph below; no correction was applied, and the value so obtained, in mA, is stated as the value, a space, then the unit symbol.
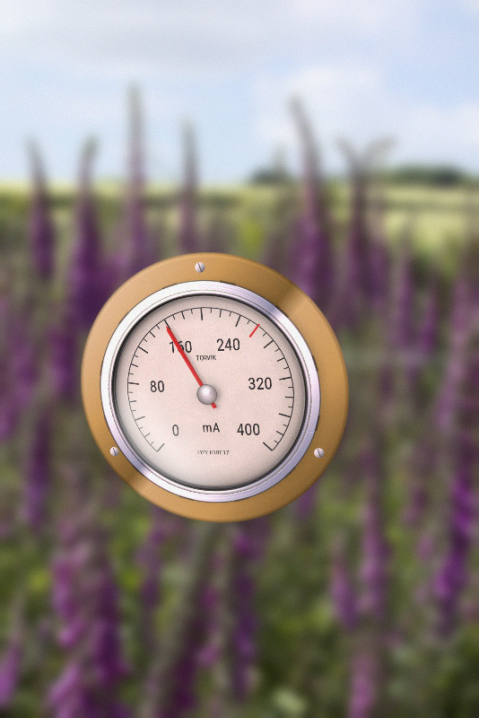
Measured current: 160 mA
